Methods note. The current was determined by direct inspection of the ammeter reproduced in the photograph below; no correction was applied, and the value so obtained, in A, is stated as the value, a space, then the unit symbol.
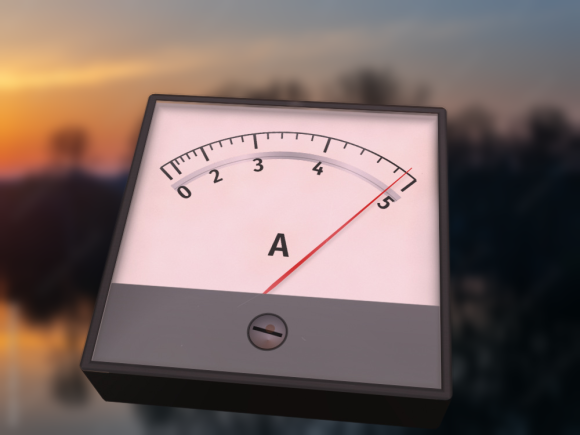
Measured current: 4.9 A
